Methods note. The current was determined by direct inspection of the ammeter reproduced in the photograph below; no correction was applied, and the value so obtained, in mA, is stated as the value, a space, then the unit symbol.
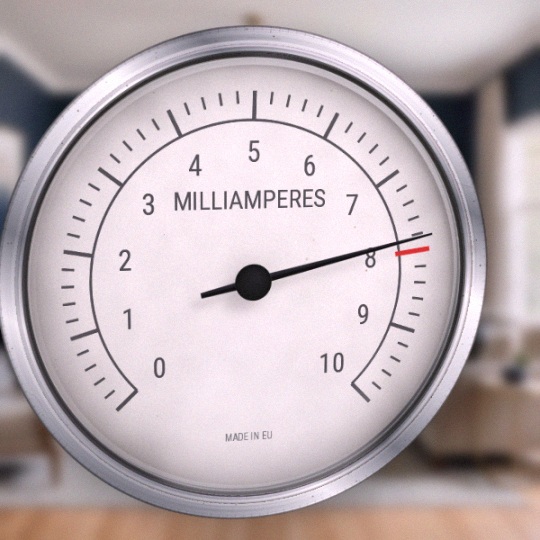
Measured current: 7.8 mA
